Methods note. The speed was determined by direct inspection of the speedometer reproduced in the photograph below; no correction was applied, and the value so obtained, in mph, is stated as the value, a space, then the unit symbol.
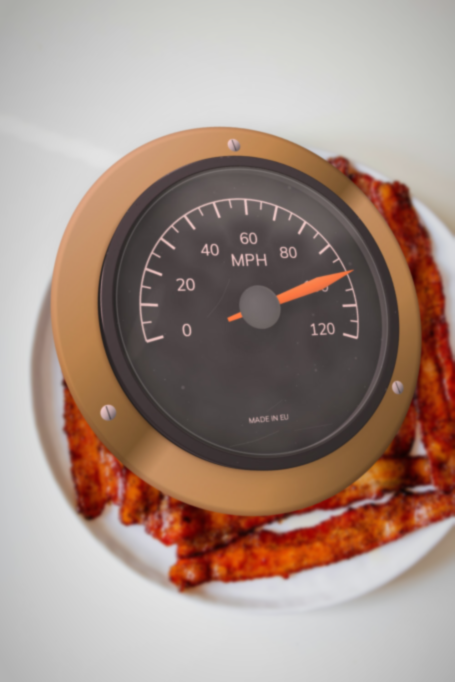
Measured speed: 100 mph
